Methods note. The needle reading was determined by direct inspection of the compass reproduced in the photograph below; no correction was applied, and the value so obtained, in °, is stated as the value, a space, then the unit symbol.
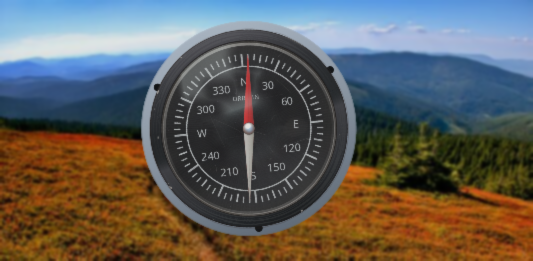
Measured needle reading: 5 °
